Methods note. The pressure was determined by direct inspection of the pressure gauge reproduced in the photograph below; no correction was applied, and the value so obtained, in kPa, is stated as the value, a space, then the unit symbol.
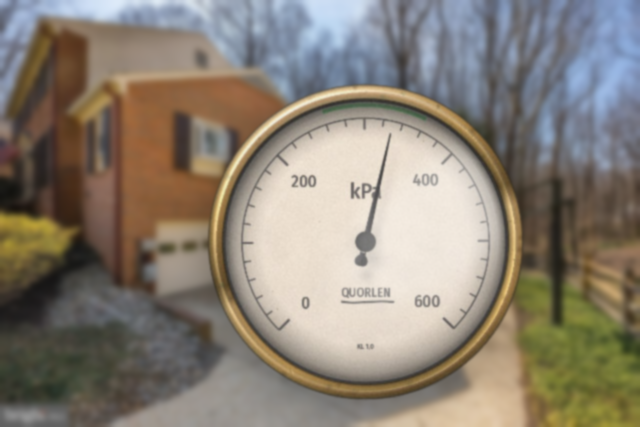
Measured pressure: 330 kPa
